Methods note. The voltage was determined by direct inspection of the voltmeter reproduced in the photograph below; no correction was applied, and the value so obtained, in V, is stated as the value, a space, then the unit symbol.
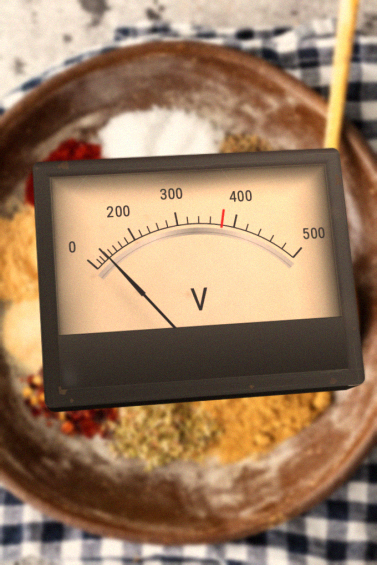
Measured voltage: 100 V
